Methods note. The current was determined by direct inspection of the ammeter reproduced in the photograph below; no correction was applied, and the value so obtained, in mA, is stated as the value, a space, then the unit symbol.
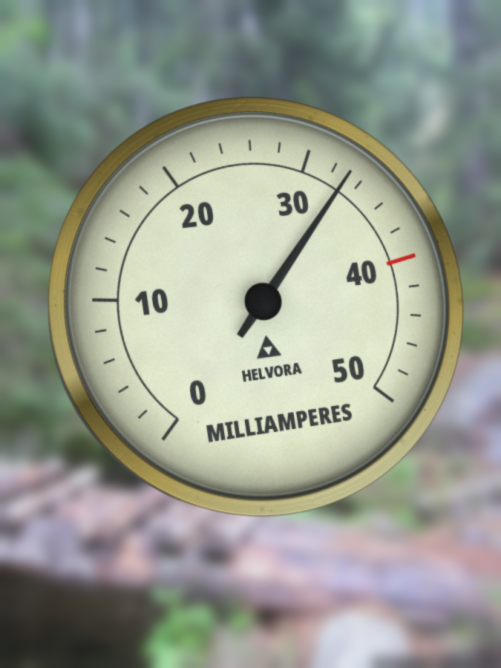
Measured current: 33 mA
